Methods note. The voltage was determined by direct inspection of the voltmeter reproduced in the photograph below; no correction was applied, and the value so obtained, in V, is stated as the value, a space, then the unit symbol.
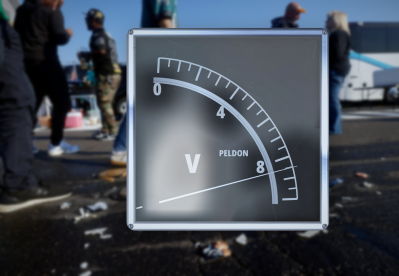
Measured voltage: 8.5 V
